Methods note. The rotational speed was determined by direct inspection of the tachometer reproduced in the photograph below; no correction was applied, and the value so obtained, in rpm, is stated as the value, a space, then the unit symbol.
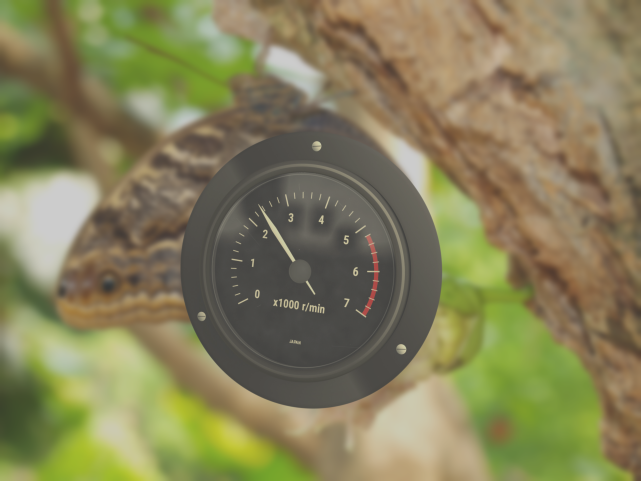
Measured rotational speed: 2400 rpm
